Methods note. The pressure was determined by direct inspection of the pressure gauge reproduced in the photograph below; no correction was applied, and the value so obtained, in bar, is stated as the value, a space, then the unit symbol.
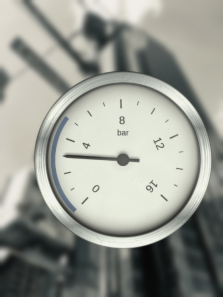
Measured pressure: 3 bar
